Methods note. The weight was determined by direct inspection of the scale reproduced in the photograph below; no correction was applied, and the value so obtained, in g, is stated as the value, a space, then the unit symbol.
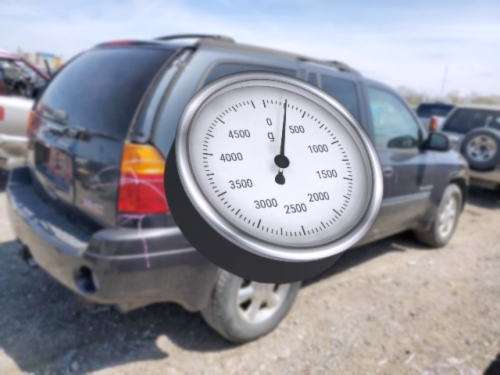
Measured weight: 250 g
